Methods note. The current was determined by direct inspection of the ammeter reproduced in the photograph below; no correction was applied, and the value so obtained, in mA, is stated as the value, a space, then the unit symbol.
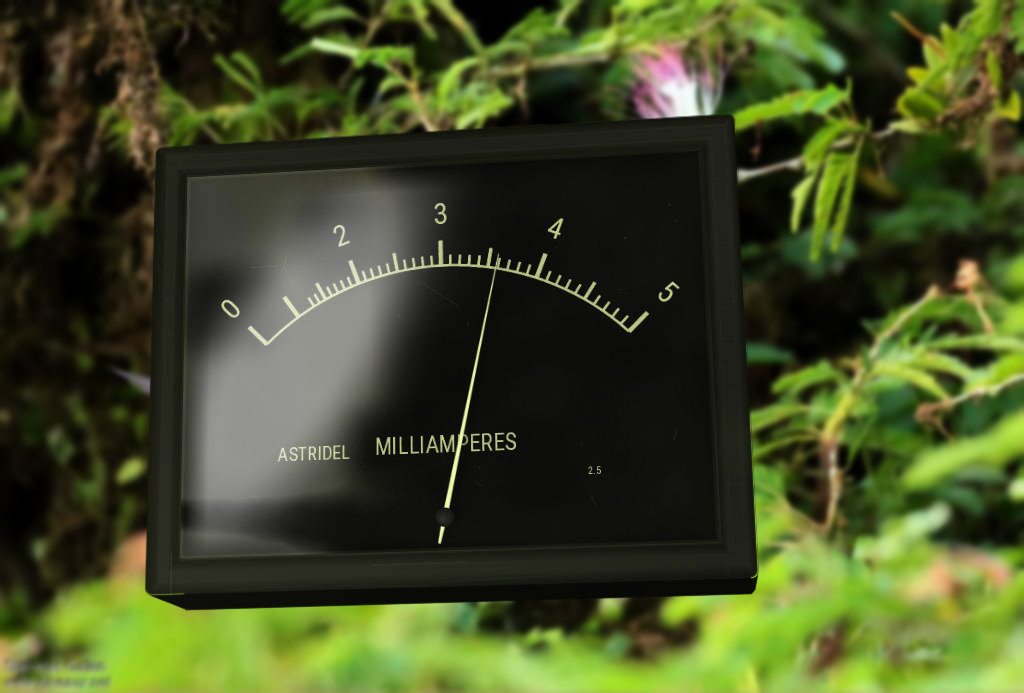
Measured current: 3.6 mA
